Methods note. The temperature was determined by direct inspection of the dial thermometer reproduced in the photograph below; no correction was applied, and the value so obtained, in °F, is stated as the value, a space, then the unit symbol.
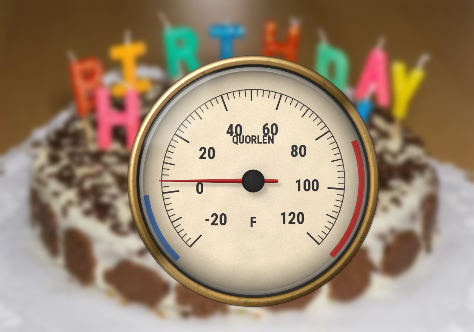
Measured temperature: 4 °F
